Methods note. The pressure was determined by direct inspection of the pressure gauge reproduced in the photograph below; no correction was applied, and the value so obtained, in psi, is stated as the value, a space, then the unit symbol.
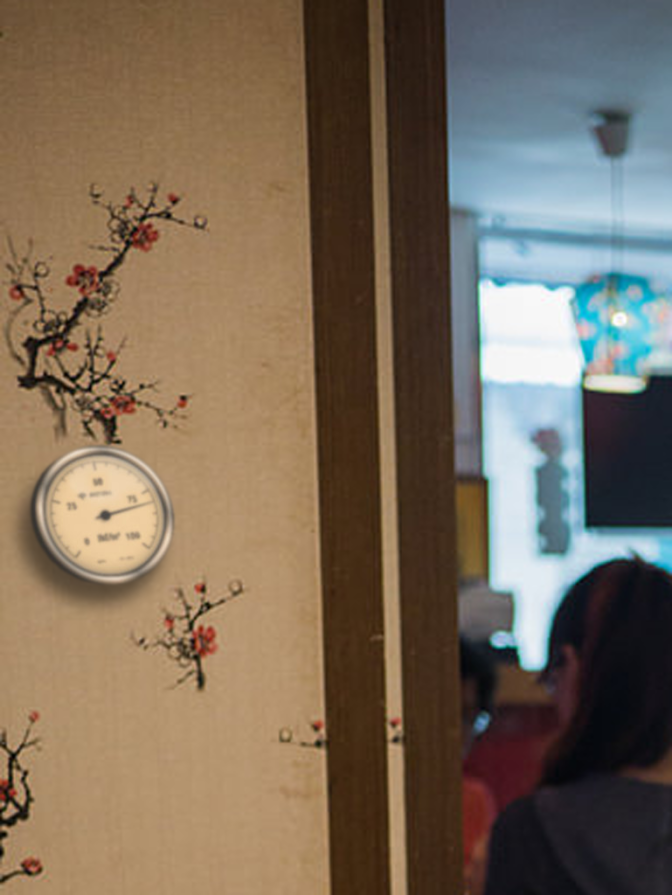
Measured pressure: 80 psi
